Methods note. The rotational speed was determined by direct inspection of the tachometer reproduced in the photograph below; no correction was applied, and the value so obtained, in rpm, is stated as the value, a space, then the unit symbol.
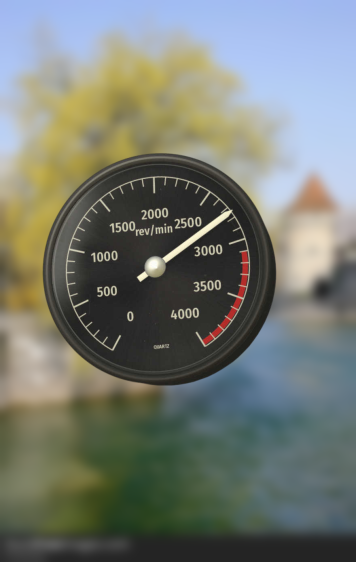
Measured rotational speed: 2750 rpm
